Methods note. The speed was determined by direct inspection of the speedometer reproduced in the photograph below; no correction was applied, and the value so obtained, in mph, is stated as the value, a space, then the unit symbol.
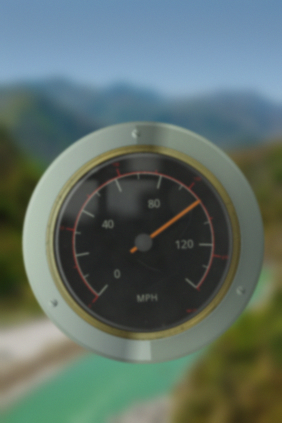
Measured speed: 100 mph
